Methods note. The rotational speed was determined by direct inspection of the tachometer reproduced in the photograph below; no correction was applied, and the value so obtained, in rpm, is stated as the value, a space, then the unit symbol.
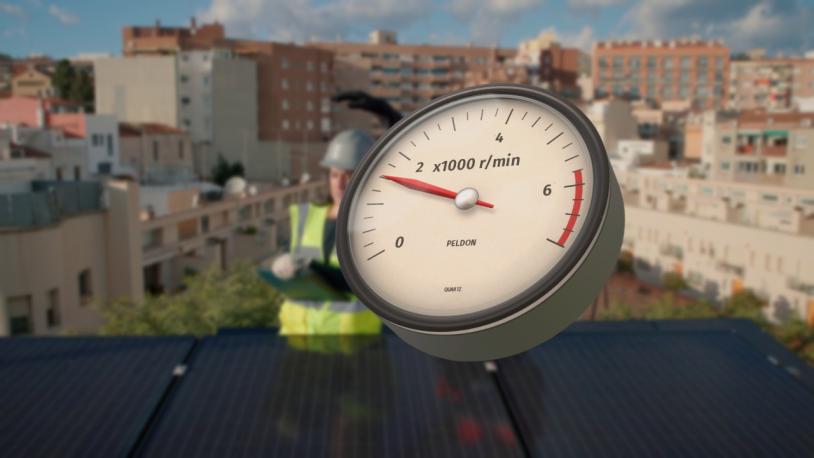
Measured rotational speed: 1500 rpm
